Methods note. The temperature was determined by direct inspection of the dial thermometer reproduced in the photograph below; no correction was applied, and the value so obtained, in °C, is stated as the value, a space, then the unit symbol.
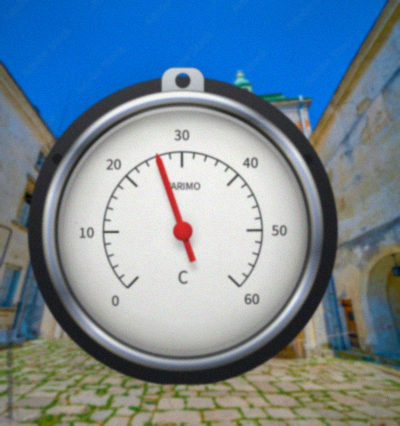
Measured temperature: 26 °C
